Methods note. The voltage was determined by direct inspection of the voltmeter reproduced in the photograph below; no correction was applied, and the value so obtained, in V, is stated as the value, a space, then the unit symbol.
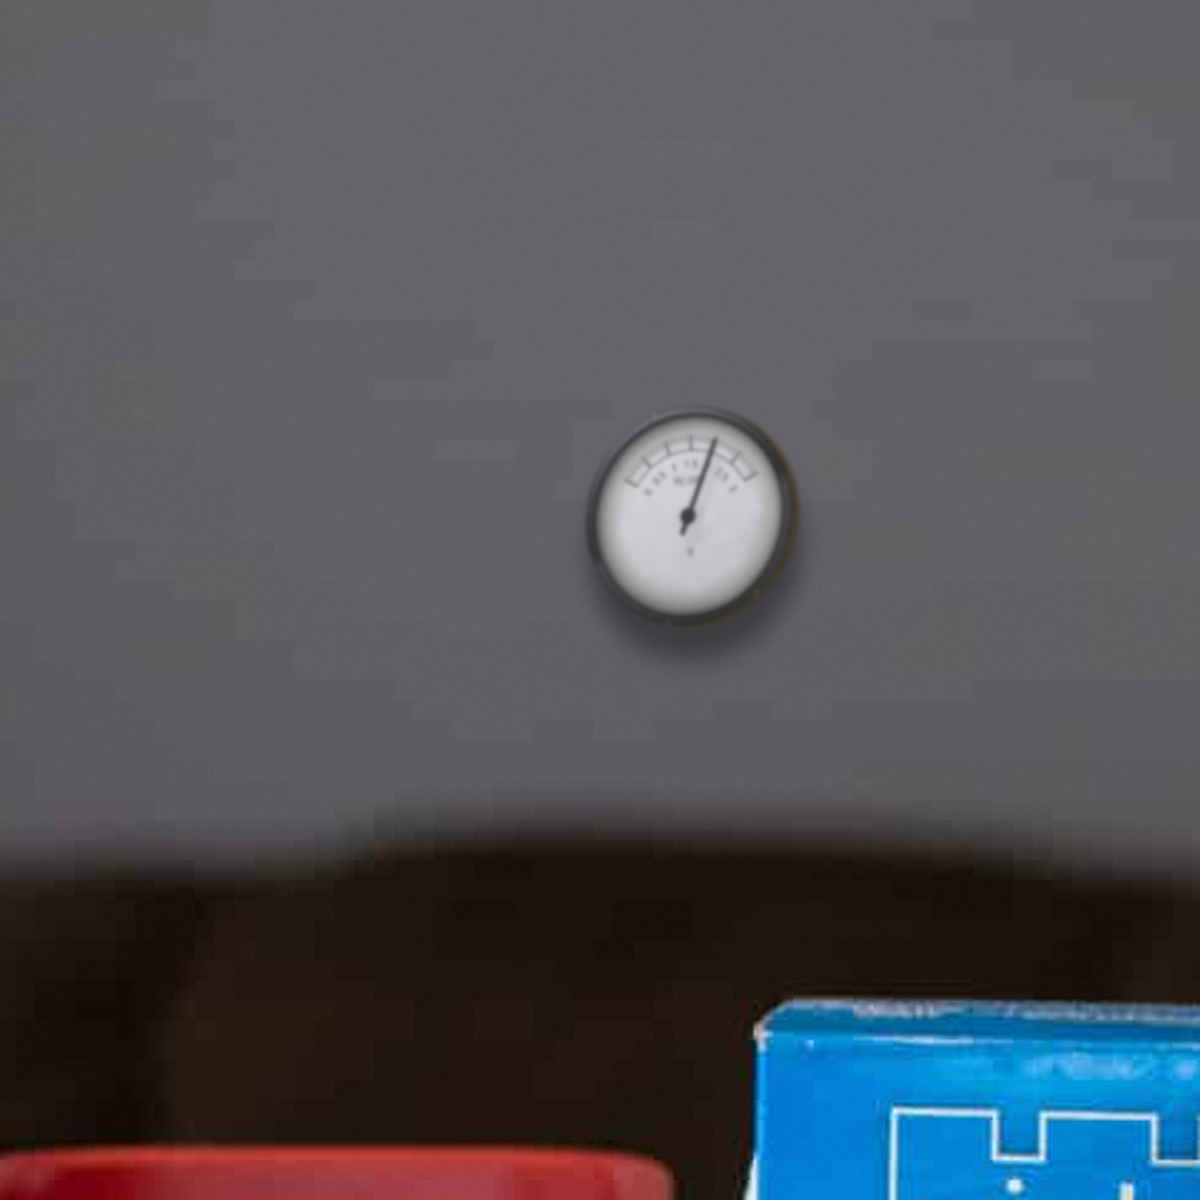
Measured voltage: 2 V
